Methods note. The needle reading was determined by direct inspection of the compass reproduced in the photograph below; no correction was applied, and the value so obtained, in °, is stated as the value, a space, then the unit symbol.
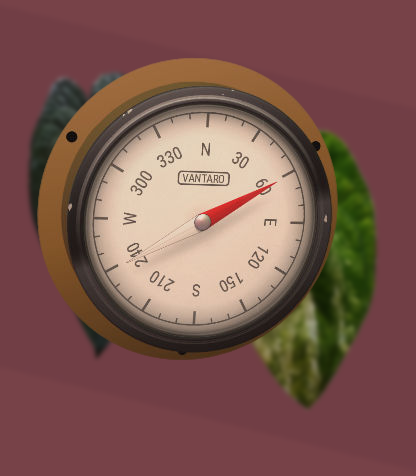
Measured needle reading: 60 °
